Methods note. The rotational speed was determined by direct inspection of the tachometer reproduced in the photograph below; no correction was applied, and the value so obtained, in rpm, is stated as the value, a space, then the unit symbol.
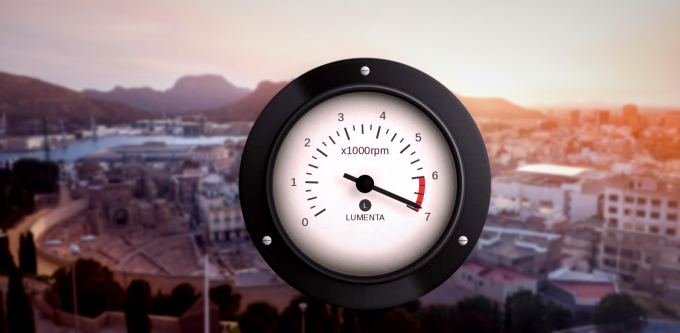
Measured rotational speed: 6875 rpm
